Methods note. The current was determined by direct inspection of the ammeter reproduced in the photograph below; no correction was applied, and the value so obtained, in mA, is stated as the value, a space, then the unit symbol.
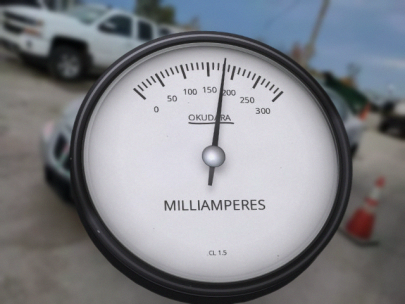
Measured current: 180 mA
